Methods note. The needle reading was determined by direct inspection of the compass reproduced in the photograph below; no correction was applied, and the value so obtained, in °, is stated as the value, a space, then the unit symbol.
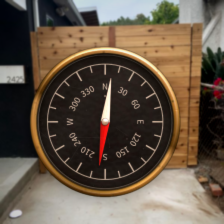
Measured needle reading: 187.5 °
